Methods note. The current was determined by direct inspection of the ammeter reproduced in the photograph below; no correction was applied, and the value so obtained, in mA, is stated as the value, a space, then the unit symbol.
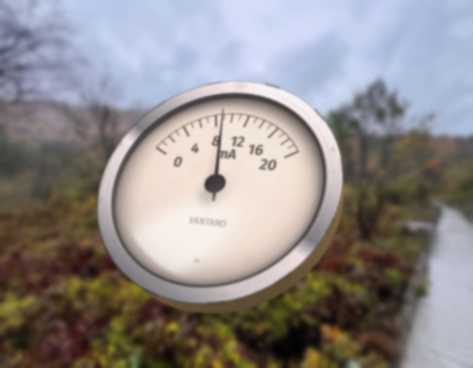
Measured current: 9 mA
